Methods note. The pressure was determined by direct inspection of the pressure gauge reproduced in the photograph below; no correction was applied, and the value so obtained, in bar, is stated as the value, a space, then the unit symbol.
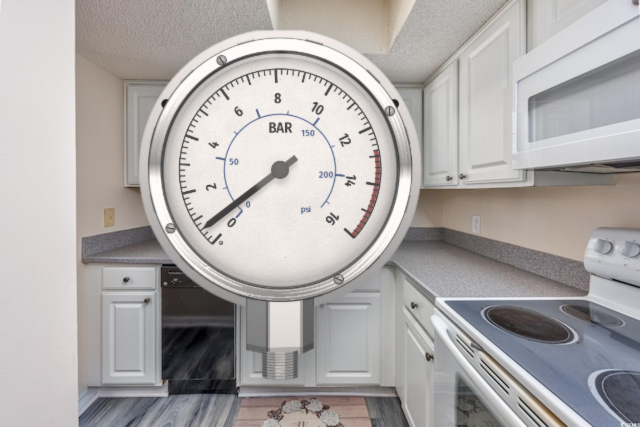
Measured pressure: 0.6 bar
